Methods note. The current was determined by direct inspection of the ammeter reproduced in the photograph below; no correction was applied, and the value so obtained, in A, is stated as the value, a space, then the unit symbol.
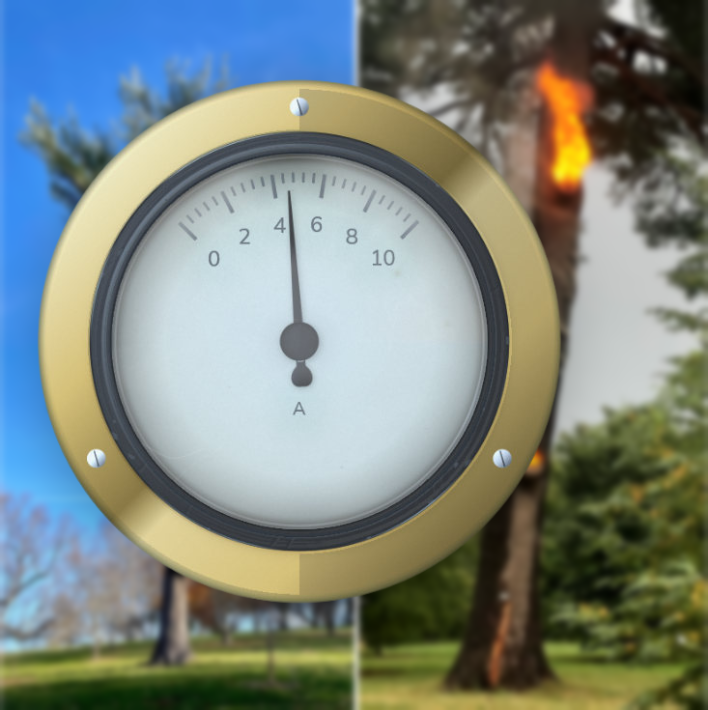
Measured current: 4.6 A
